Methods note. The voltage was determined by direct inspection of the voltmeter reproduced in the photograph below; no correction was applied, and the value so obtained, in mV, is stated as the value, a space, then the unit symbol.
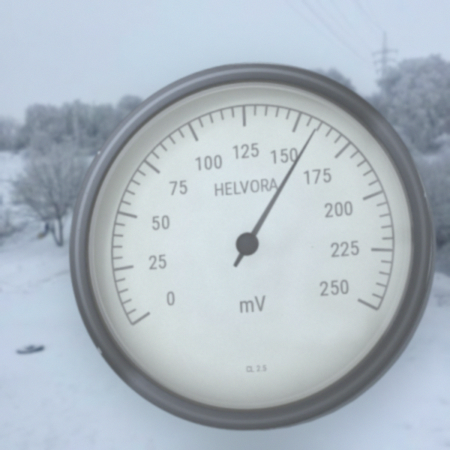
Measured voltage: 160 mV
